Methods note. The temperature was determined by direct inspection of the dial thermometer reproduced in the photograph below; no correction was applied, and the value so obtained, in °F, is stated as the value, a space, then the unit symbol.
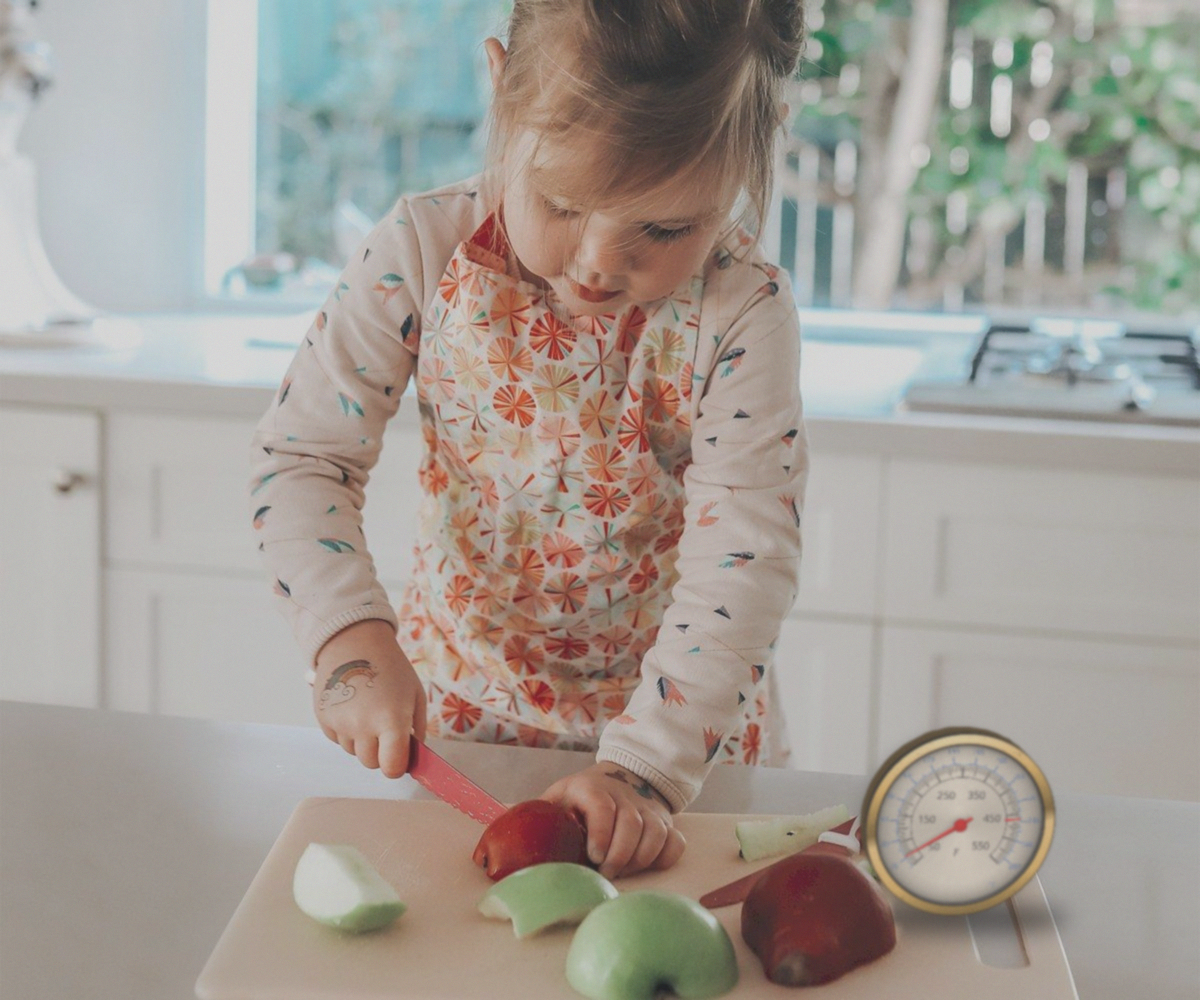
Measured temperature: 75 °F
